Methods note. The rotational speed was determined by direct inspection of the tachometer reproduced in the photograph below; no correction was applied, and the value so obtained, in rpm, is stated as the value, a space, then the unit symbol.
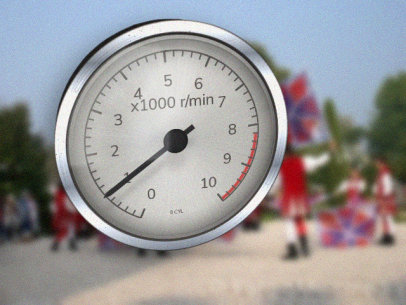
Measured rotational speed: 1000 rpm
